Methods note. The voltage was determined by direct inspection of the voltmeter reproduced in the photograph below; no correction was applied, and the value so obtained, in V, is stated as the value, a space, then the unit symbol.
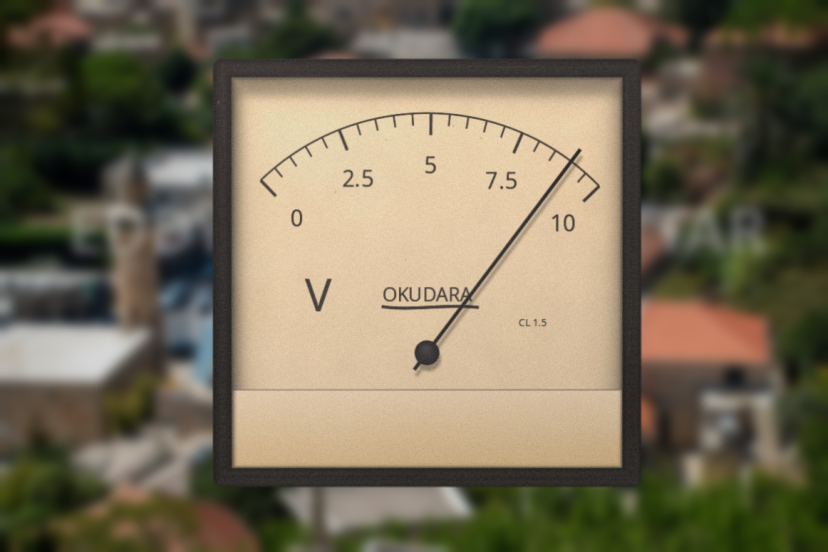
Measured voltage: 9 V
